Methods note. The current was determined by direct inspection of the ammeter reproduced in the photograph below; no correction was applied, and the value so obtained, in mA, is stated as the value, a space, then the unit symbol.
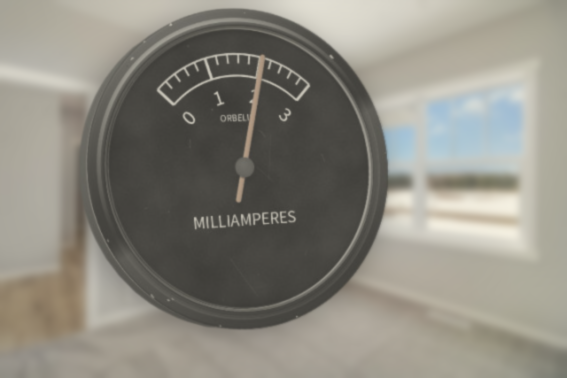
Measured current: 2 mA
